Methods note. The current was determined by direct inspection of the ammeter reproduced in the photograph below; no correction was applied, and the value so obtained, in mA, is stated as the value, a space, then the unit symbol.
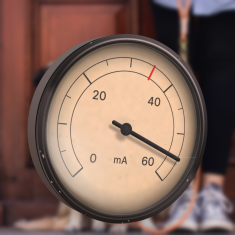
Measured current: 55 mA
